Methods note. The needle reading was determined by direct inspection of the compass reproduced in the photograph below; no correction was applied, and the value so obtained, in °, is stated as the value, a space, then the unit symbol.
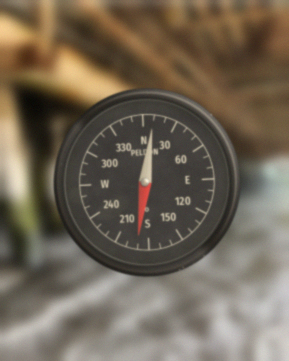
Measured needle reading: 190 °
